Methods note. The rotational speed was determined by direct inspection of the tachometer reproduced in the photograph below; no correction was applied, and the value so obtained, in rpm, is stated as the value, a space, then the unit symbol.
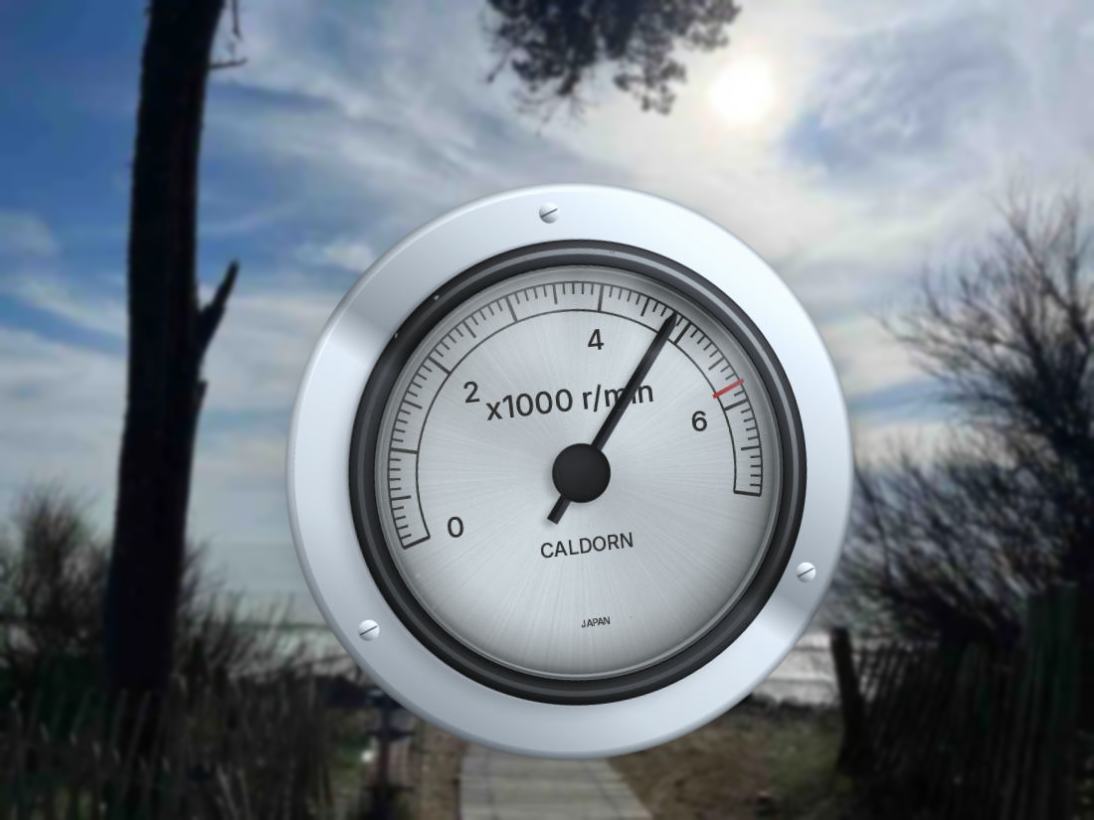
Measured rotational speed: 4800 rpm
